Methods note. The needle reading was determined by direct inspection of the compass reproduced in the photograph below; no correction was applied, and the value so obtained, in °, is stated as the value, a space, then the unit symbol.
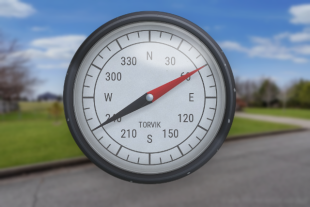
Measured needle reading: 60 °
